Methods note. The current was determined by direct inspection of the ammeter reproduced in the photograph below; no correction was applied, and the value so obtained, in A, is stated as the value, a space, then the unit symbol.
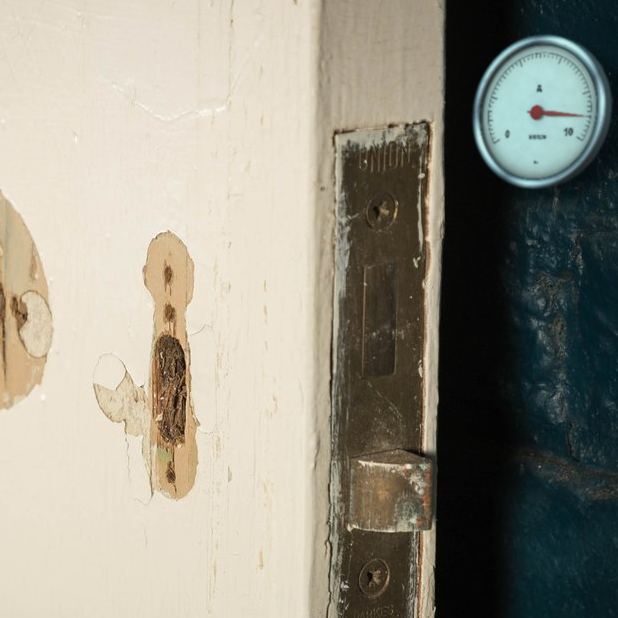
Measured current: 9 A
